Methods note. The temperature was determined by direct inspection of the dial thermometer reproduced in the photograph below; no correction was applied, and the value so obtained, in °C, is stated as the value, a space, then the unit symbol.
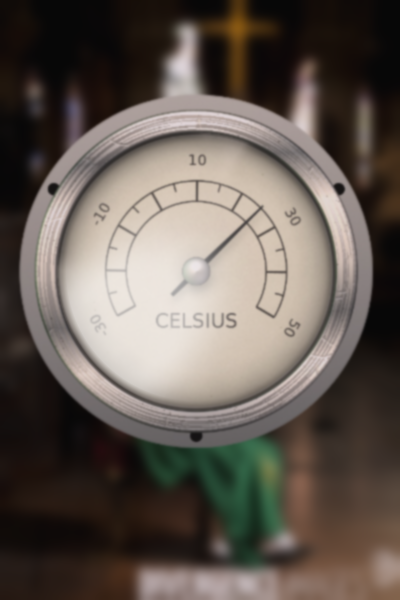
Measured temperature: 25 °C
